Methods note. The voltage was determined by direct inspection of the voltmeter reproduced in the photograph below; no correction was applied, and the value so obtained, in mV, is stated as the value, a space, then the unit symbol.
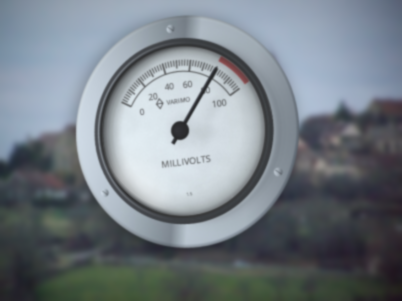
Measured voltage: 80 mV
